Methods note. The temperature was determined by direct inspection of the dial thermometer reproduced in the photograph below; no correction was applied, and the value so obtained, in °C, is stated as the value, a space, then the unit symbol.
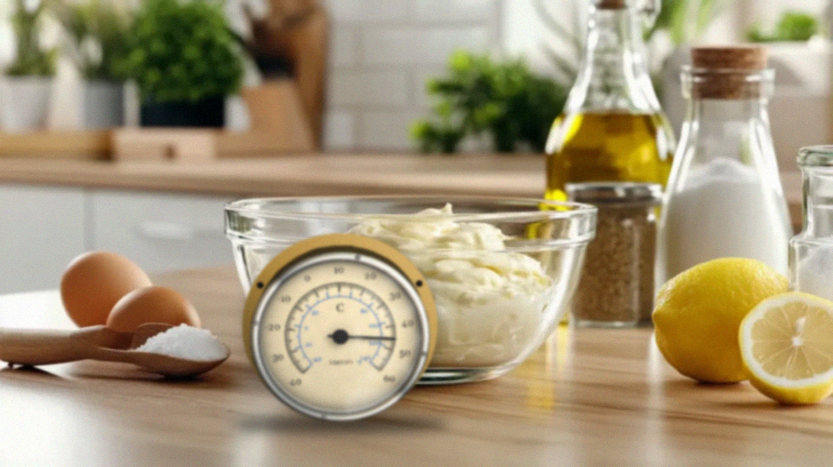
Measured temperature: 45 °C
